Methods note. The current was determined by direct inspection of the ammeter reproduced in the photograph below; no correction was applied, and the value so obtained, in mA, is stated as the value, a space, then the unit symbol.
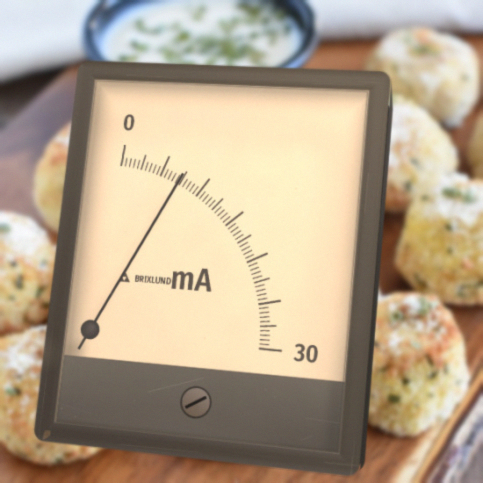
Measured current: 7.5 mA
